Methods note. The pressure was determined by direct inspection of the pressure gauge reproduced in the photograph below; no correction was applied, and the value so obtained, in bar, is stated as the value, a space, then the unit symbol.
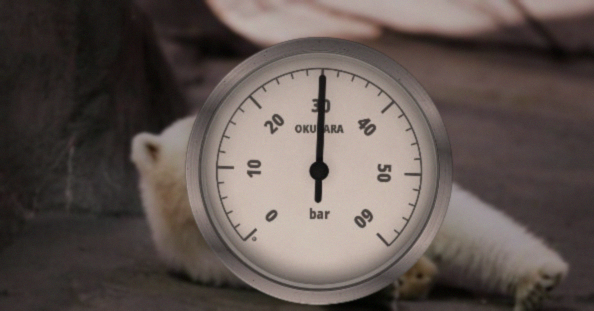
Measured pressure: 30 bar
